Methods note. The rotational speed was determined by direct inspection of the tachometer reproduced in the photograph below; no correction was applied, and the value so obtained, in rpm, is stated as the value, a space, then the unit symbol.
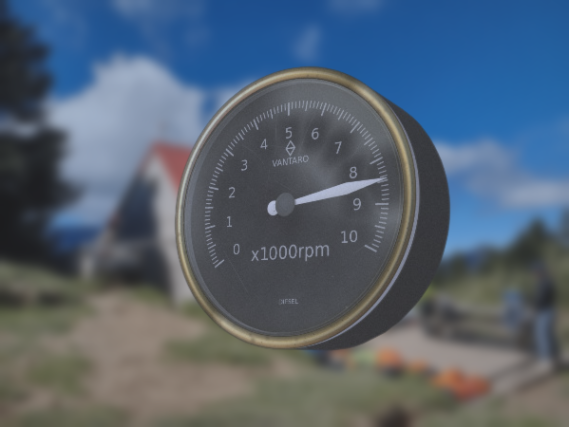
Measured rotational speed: 8500 rpm
